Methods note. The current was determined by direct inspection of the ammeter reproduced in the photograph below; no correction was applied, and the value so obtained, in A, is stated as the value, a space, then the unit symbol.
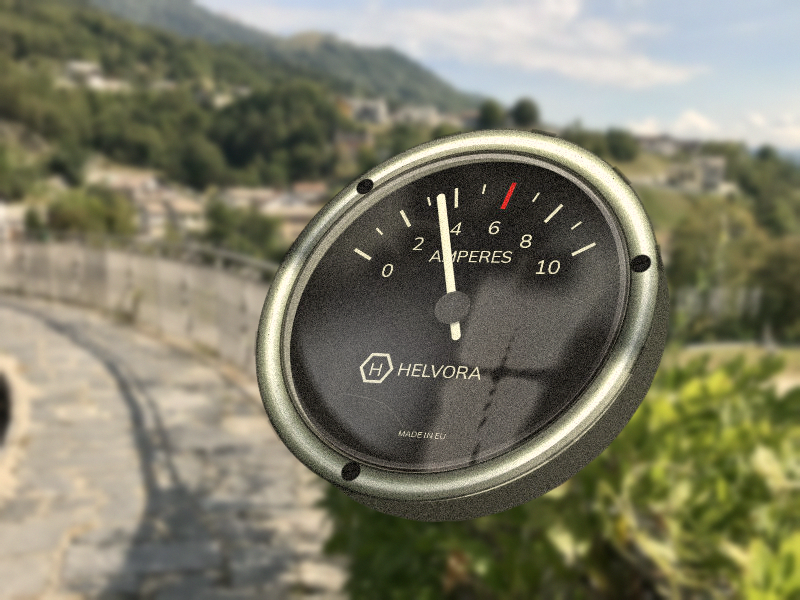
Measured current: 3.5 A
